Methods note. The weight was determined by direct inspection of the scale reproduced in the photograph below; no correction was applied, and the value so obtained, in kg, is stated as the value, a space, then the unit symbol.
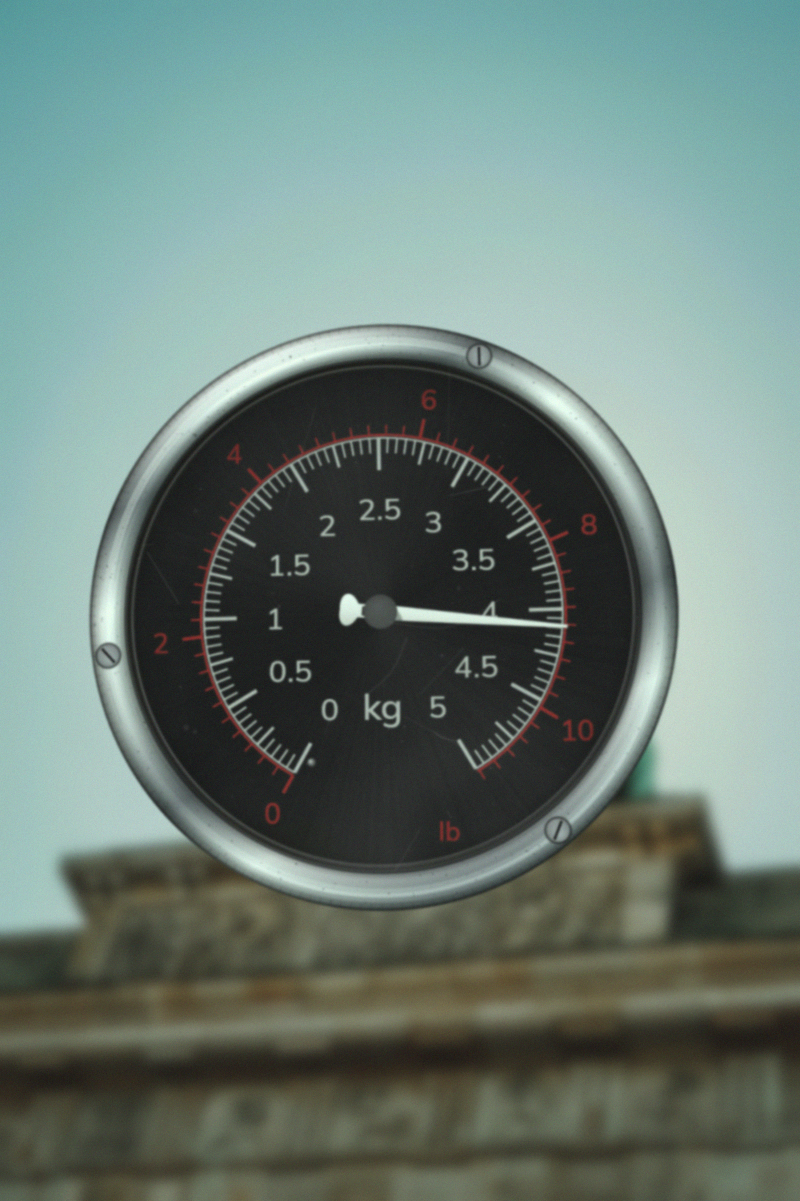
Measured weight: 4.1 kg
